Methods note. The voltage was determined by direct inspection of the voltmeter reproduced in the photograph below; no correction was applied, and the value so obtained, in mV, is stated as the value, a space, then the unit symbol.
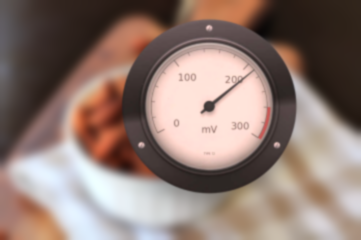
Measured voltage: 210 mV
